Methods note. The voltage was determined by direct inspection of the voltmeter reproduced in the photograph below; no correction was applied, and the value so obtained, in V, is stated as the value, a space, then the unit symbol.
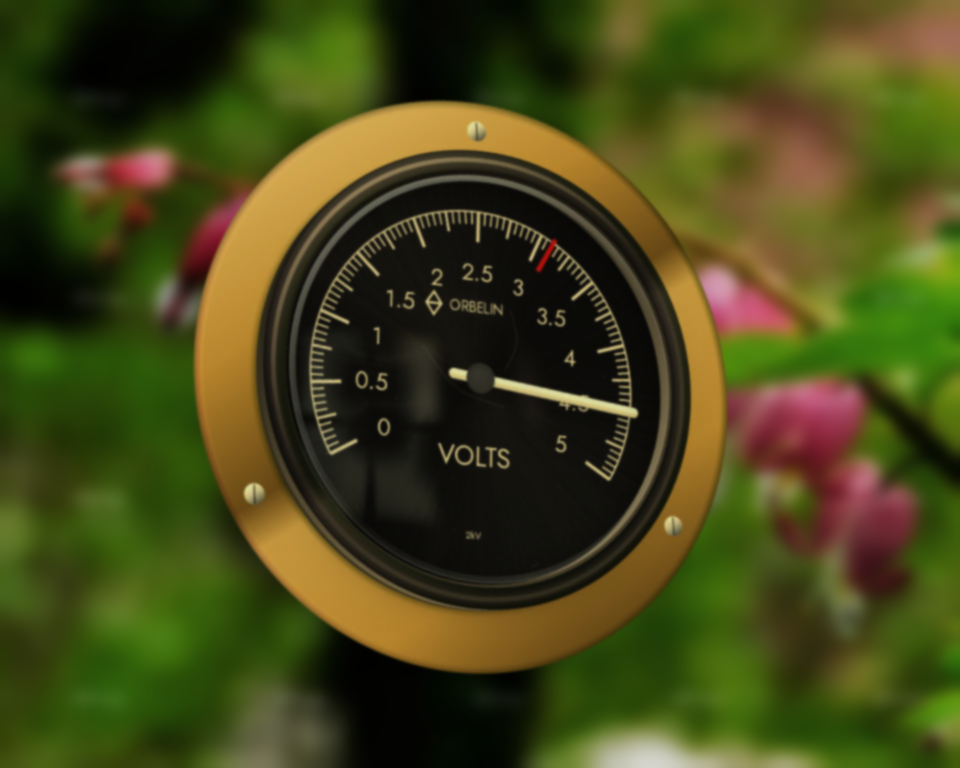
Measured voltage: 4.5 V
